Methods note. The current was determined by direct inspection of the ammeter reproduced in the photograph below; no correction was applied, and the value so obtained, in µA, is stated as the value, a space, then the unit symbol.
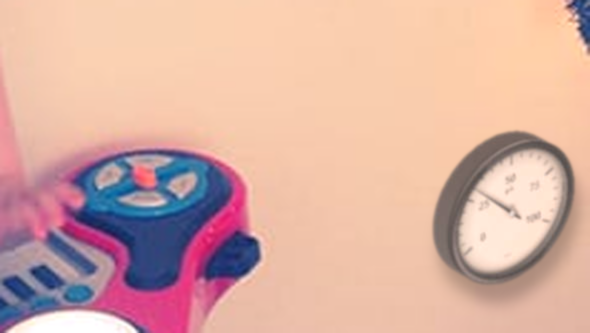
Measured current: 30 µA
